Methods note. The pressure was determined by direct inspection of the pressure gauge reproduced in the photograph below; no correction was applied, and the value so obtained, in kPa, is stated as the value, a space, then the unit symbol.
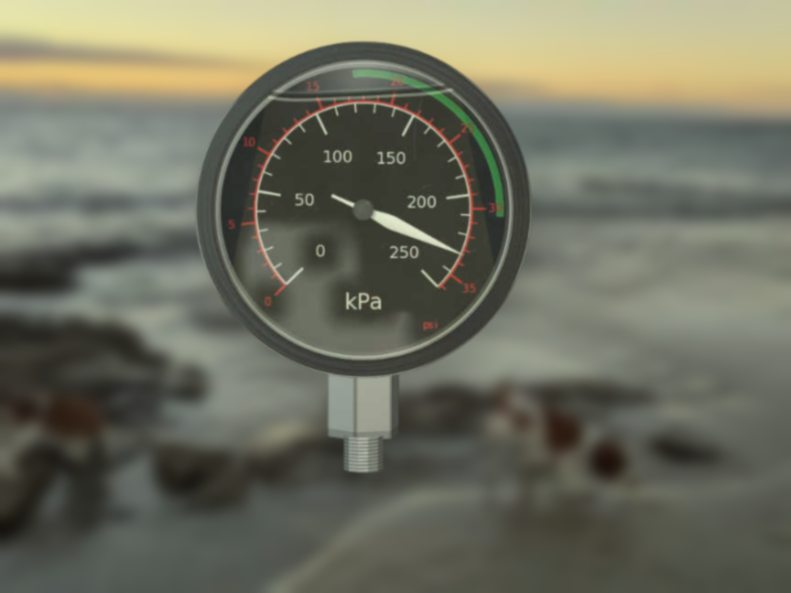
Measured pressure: 230 kPa
